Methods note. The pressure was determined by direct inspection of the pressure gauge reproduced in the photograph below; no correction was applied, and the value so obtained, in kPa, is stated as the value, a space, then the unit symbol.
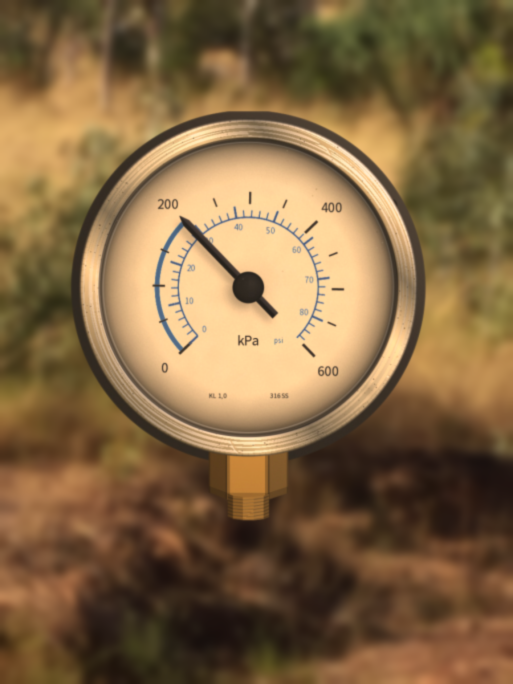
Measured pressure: 200 kPa
